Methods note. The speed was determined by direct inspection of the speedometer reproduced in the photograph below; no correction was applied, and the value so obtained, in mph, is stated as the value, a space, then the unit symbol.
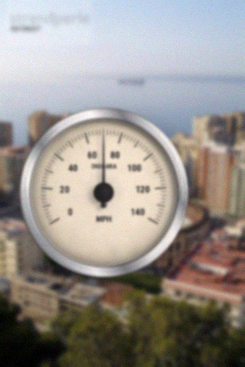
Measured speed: 70 mph
